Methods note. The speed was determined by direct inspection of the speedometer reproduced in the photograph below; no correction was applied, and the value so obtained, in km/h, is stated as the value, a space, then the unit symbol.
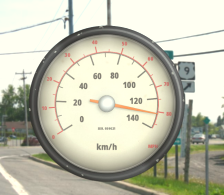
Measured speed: 130 km/h
